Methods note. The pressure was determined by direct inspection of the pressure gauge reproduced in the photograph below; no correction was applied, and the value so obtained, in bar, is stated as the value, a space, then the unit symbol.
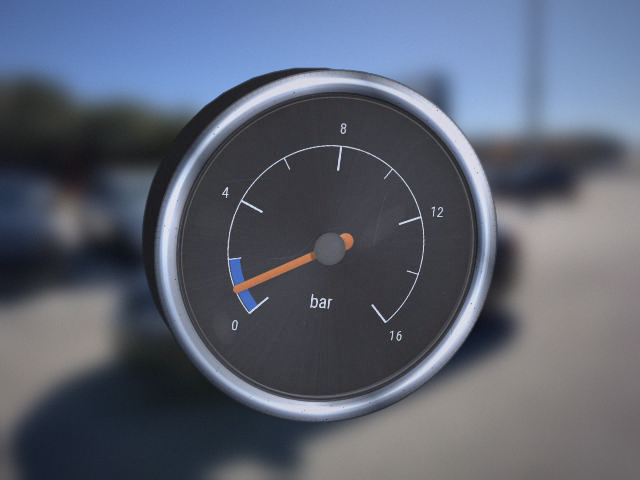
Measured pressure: 1 bar
